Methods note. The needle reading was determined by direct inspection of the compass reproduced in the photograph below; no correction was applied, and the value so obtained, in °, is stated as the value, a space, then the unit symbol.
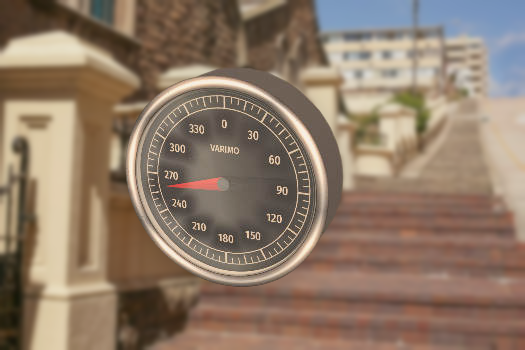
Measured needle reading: 260 °
